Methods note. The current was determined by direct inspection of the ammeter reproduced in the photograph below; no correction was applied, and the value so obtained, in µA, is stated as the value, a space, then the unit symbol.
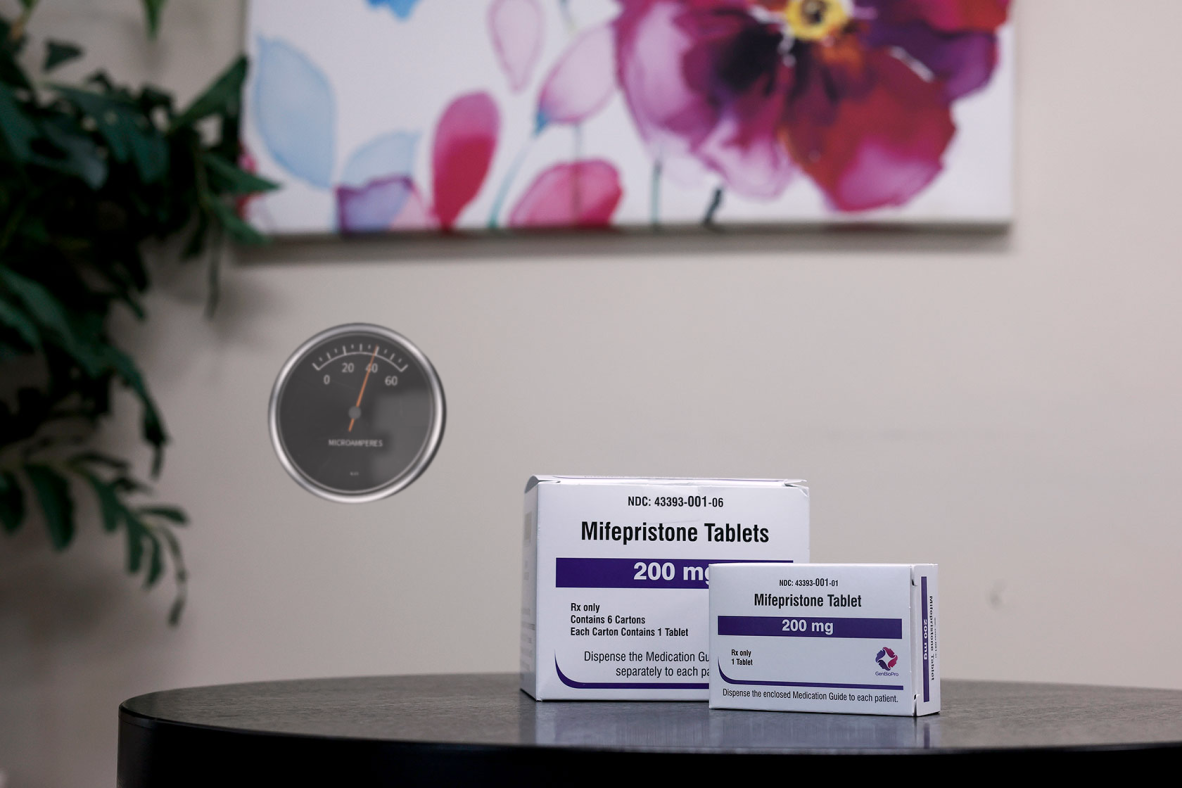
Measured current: 40 µA
